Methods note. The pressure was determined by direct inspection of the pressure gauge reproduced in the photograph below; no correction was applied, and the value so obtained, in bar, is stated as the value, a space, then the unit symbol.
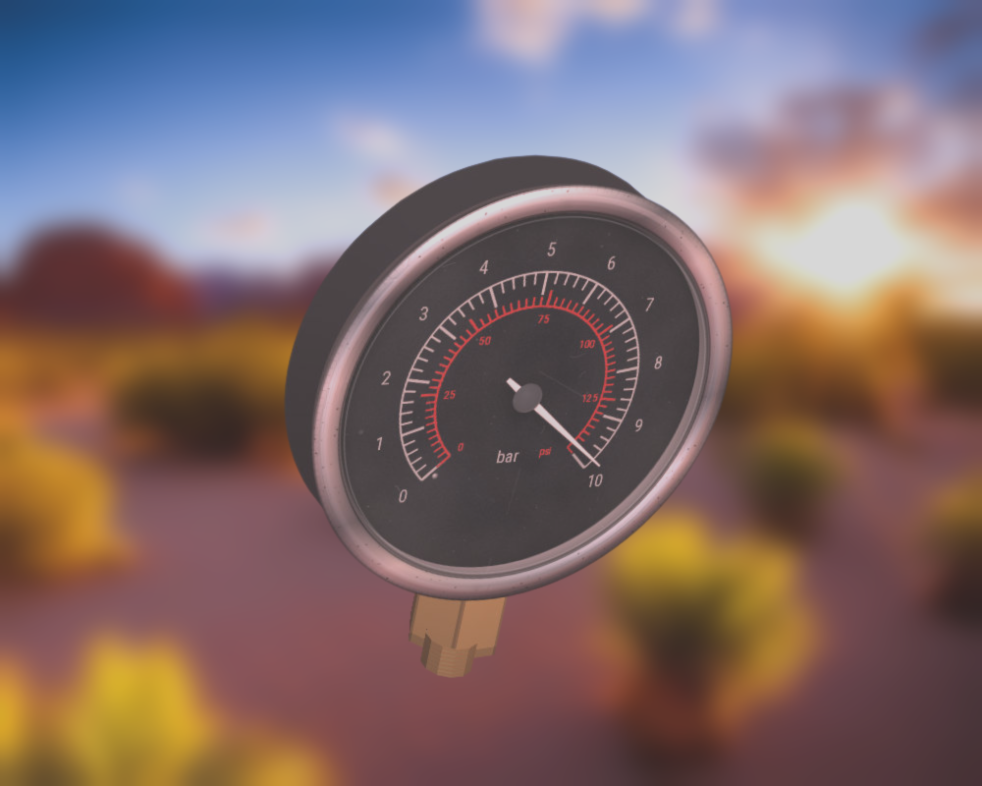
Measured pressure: 9.8 bar
